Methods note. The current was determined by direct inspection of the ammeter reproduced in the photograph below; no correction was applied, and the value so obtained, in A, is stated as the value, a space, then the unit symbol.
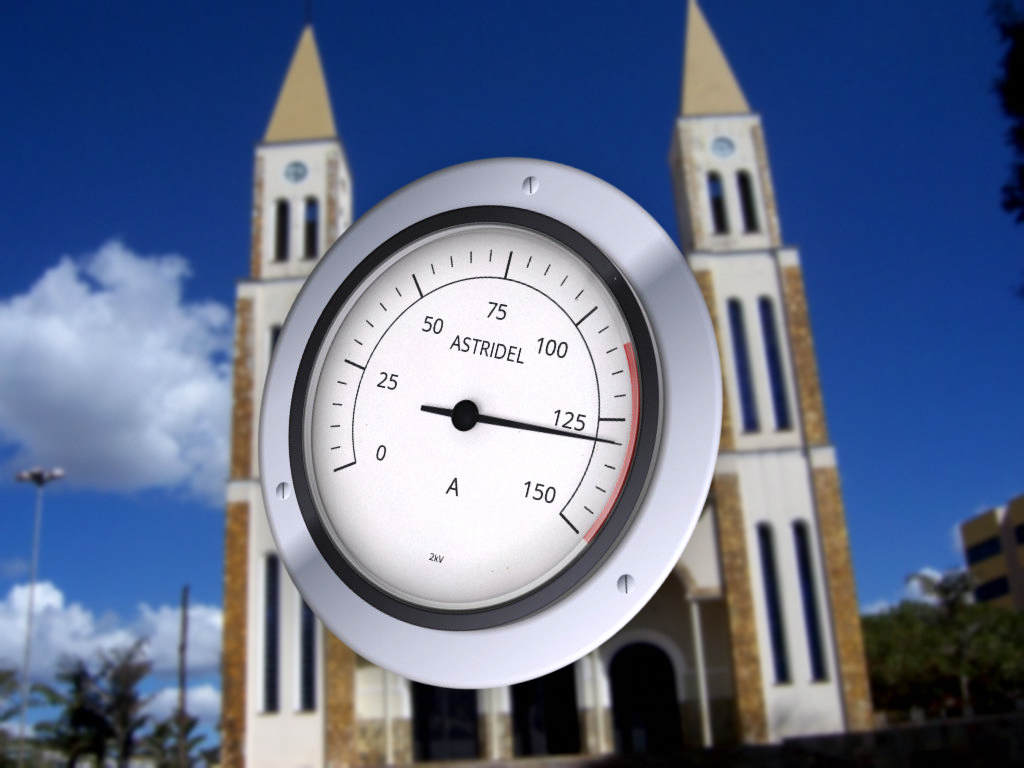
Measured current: 130 A
